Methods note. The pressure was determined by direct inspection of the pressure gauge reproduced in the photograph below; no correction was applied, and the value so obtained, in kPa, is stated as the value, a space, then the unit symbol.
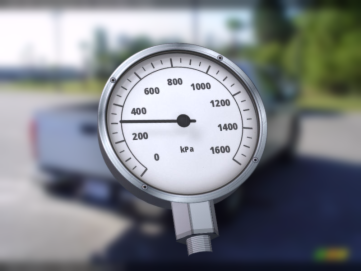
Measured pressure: 300 kPa
